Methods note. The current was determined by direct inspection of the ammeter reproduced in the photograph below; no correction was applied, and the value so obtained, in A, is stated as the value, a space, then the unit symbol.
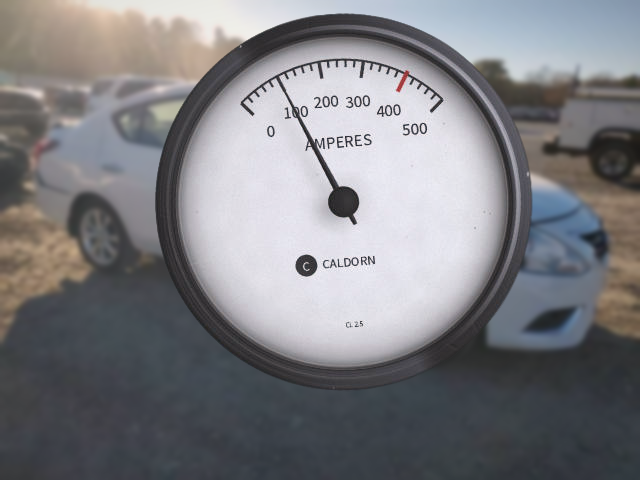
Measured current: 100 A
